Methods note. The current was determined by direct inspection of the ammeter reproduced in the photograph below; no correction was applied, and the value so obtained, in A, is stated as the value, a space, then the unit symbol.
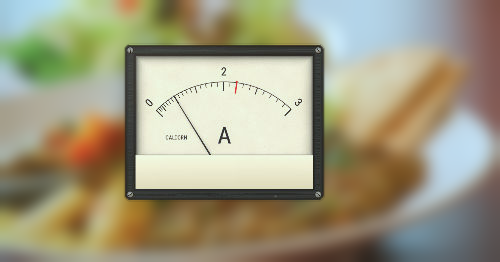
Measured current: 1 A
